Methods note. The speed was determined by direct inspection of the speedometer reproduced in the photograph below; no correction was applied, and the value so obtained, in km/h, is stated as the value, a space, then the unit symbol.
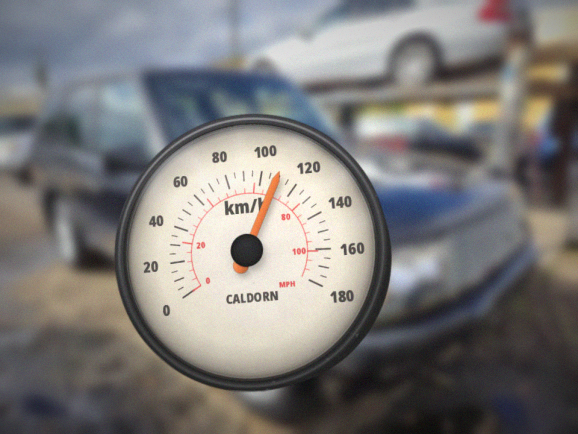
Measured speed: 110 km/h
